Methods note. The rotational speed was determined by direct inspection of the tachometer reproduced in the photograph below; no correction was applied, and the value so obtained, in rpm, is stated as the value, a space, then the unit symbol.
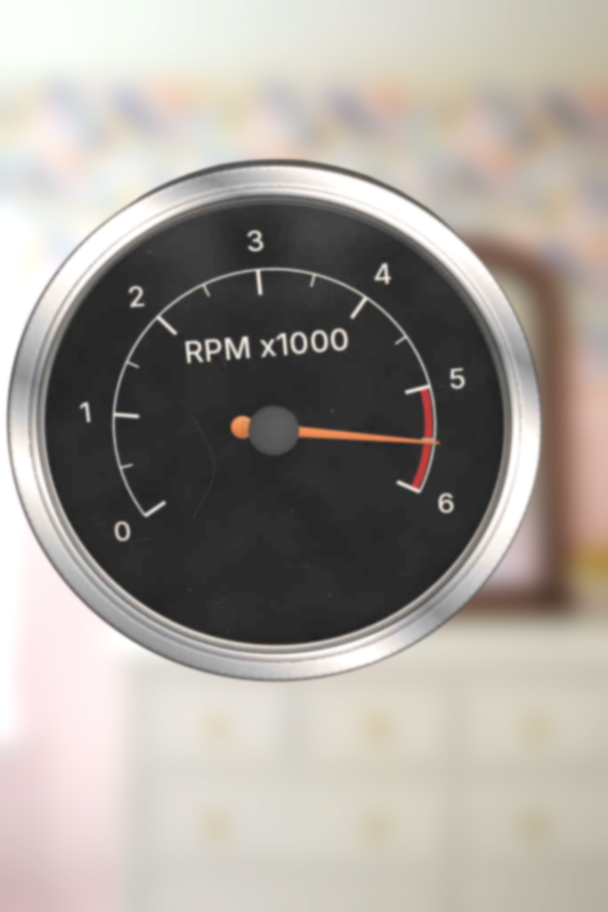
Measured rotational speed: 5500 rpm
